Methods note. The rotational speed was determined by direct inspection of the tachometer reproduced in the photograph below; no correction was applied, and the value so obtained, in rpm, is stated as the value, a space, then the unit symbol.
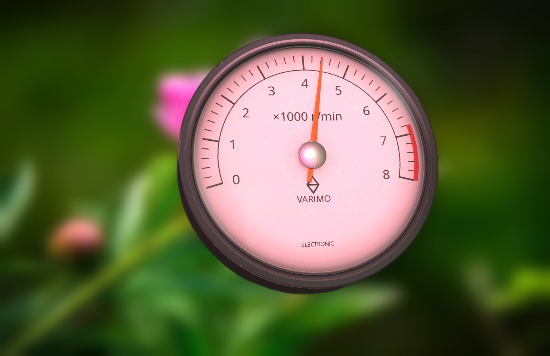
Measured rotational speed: 4400 rpm
